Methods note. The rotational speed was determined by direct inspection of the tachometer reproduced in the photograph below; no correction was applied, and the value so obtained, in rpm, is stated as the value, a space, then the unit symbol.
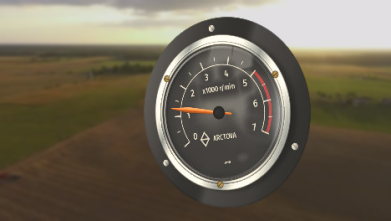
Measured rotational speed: 1250 rpm
